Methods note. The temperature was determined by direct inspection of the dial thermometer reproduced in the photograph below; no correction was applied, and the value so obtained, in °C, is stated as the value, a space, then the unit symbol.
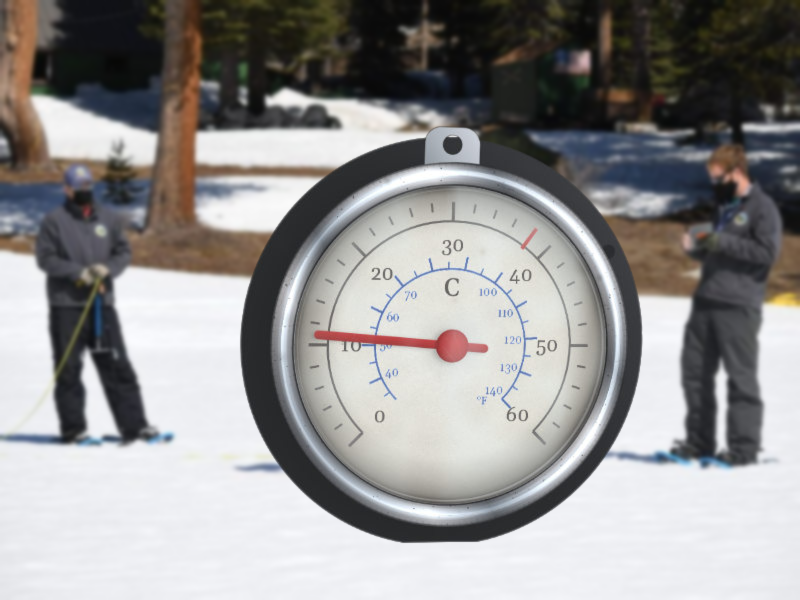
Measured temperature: 11 °C
